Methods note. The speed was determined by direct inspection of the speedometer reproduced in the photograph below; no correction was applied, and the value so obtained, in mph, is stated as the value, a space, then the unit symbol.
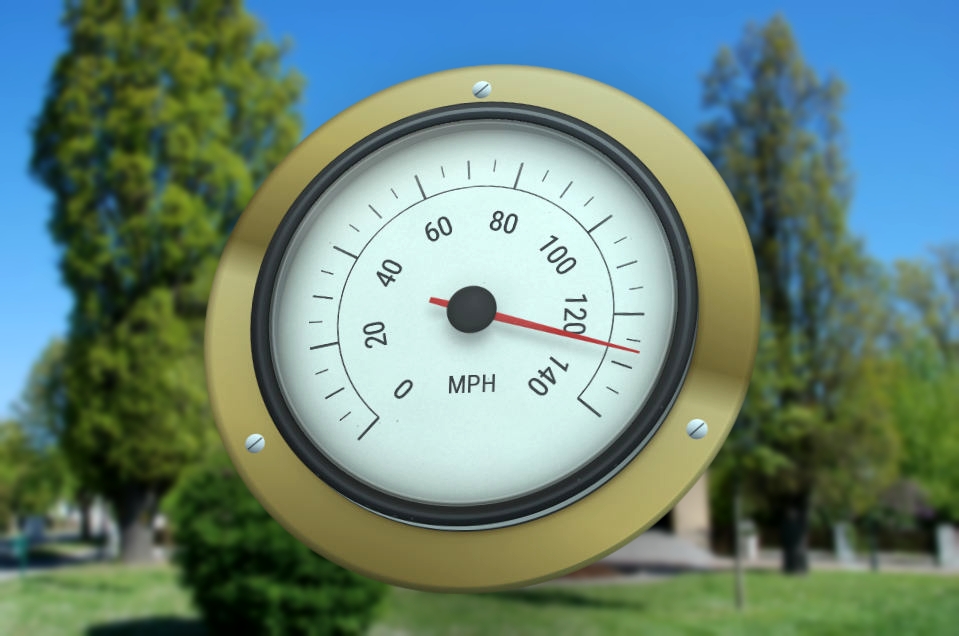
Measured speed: 127.5 mph
